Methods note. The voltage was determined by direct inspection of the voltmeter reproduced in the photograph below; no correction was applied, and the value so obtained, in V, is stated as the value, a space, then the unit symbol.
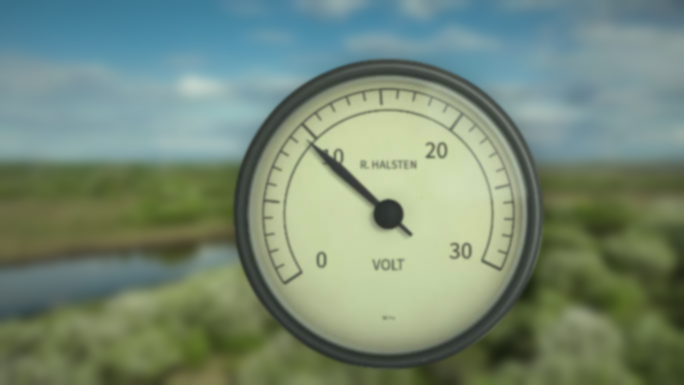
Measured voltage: 9.5 V
